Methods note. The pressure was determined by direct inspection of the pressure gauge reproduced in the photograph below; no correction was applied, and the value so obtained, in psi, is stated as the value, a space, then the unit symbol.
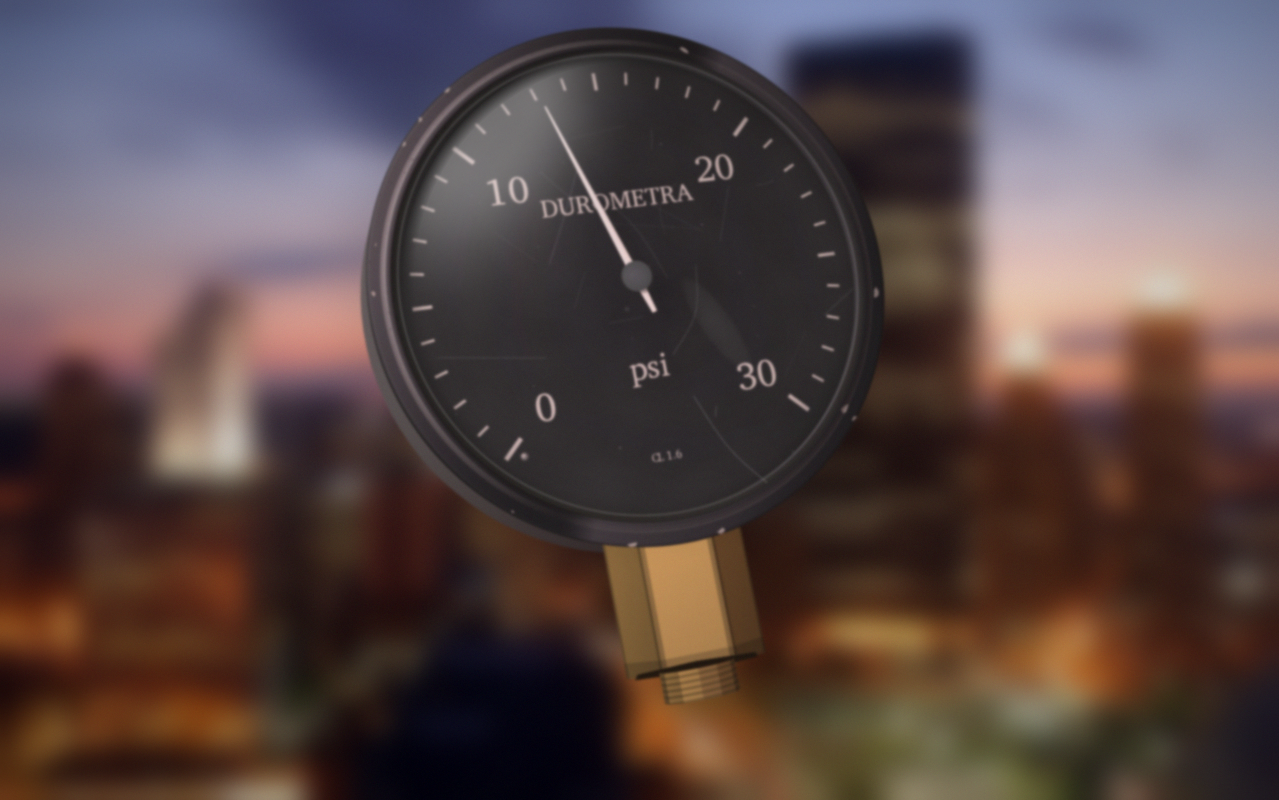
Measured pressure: 13 psi
